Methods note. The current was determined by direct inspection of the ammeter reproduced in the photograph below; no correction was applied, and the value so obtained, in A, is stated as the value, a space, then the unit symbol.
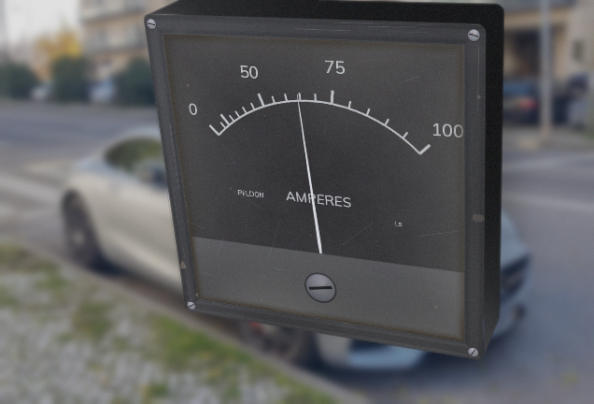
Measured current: 65 A
